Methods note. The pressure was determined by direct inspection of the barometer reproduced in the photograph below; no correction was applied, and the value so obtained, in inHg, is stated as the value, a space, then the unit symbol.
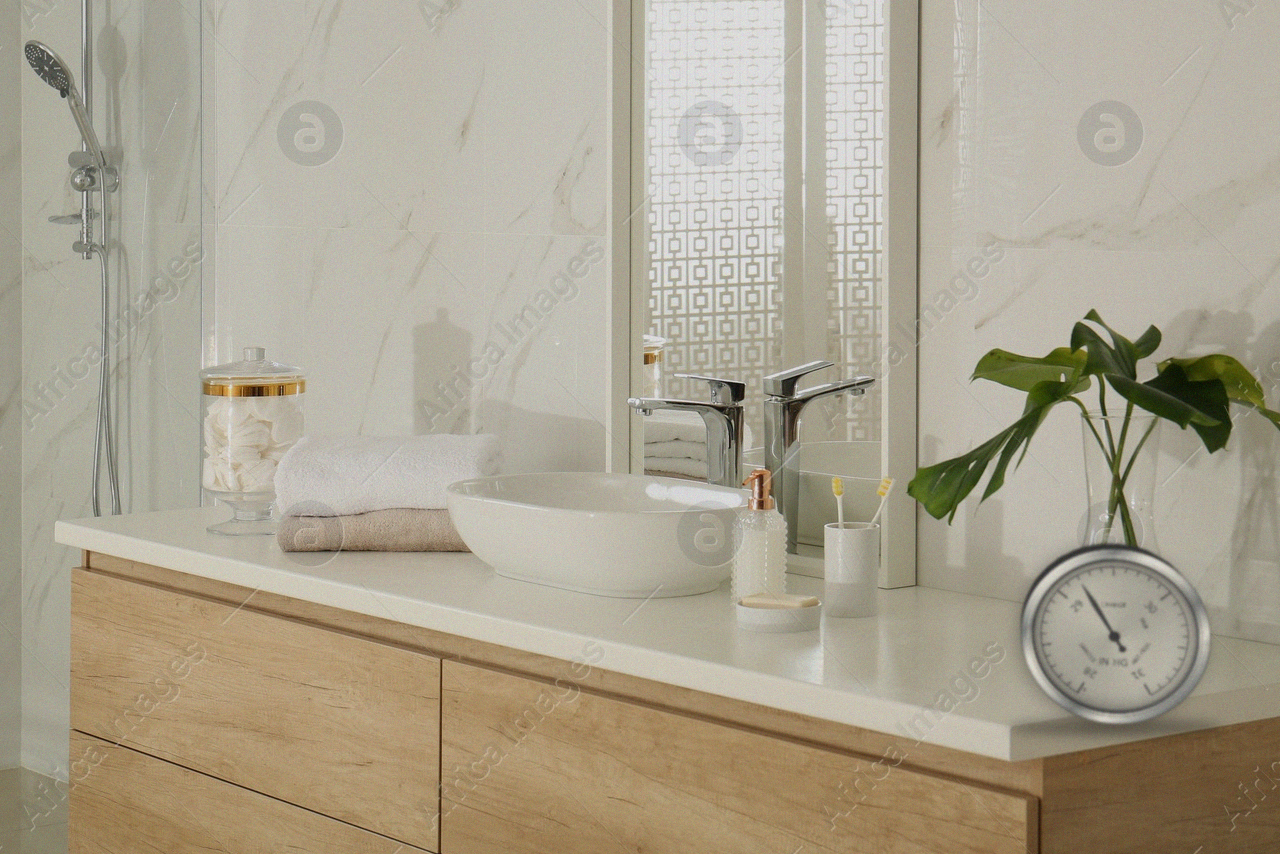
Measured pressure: 29.2 inHg
